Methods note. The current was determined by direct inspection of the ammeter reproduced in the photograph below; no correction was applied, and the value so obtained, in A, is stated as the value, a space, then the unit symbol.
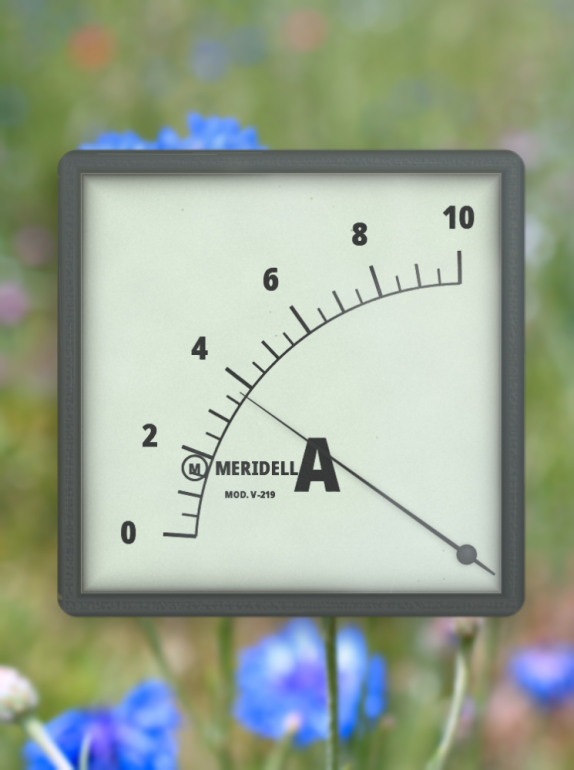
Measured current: 3.75 A
